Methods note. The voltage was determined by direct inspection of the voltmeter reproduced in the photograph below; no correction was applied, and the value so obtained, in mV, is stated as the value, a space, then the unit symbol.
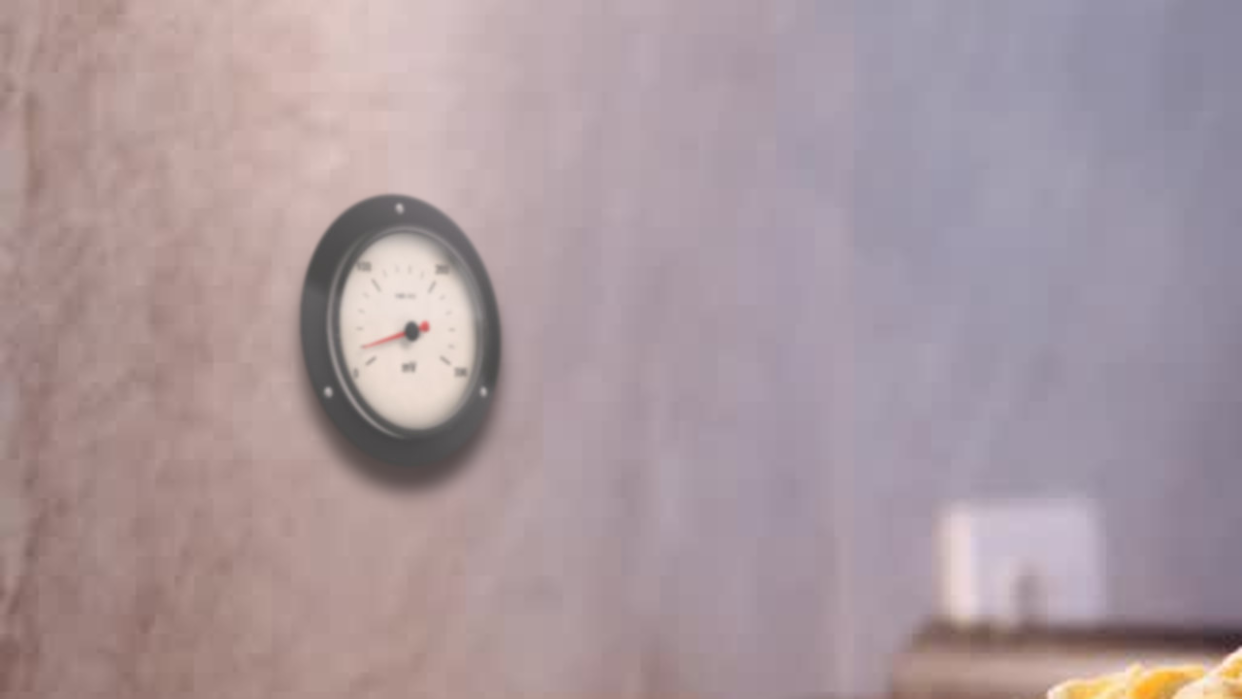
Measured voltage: 20 mV
